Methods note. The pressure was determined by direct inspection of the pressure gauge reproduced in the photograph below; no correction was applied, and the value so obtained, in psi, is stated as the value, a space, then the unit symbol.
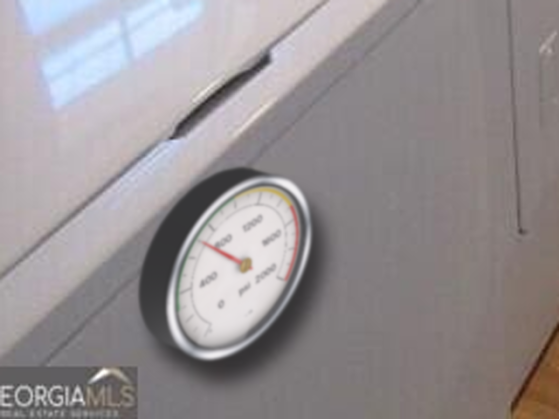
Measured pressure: 700 psi
